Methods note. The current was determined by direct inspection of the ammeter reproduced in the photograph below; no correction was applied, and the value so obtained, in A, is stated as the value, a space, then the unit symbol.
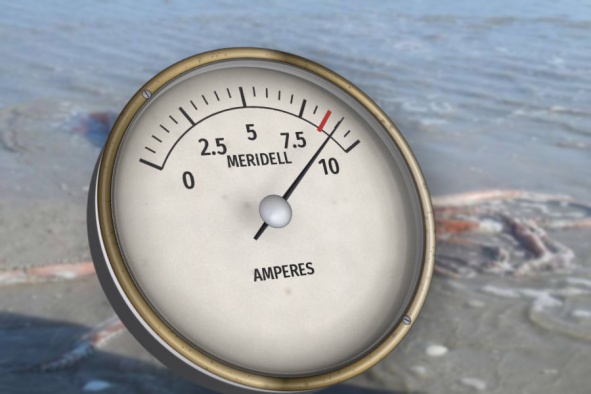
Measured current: 9 A
